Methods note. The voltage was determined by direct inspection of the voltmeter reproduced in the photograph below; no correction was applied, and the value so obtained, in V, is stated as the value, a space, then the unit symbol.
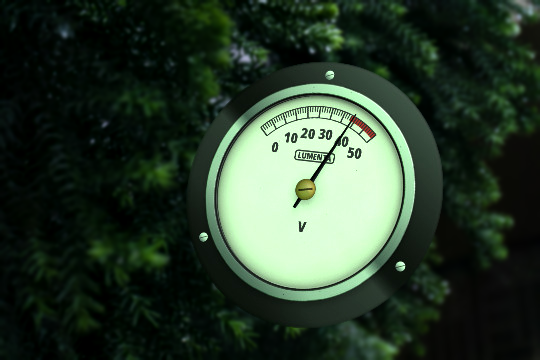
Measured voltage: 40 V
